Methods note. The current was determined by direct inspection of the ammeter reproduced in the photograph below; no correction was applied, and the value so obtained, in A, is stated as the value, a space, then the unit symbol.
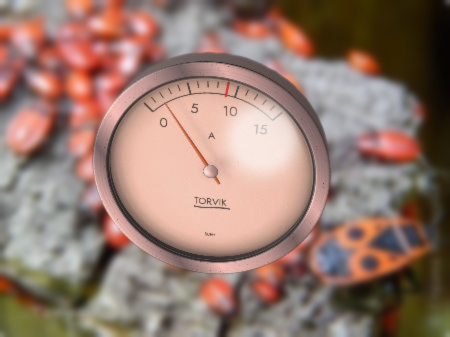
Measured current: 2 A
